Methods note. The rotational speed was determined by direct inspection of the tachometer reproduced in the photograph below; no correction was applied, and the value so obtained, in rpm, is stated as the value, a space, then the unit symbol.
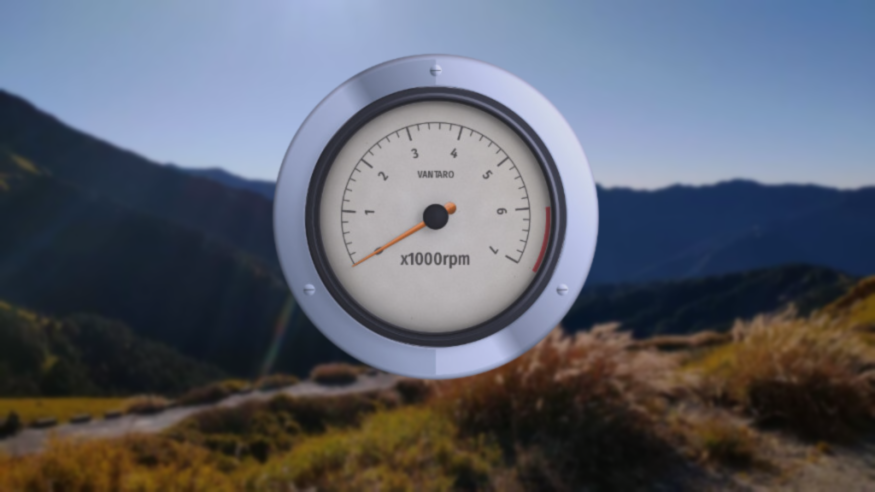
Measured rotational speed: 0 rpm
